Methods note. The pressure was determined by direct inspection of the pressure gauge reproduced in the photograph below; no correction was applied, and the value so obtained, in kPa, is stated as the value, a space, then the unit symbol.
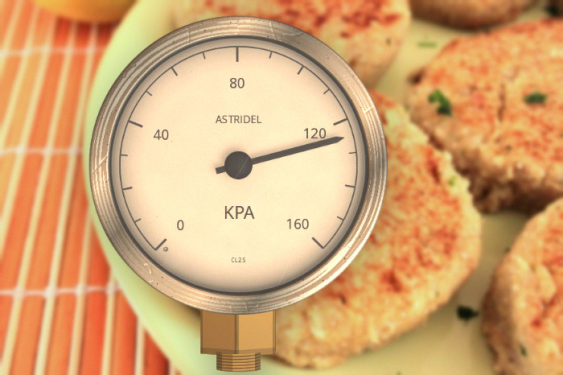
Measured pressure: 125 kPa
